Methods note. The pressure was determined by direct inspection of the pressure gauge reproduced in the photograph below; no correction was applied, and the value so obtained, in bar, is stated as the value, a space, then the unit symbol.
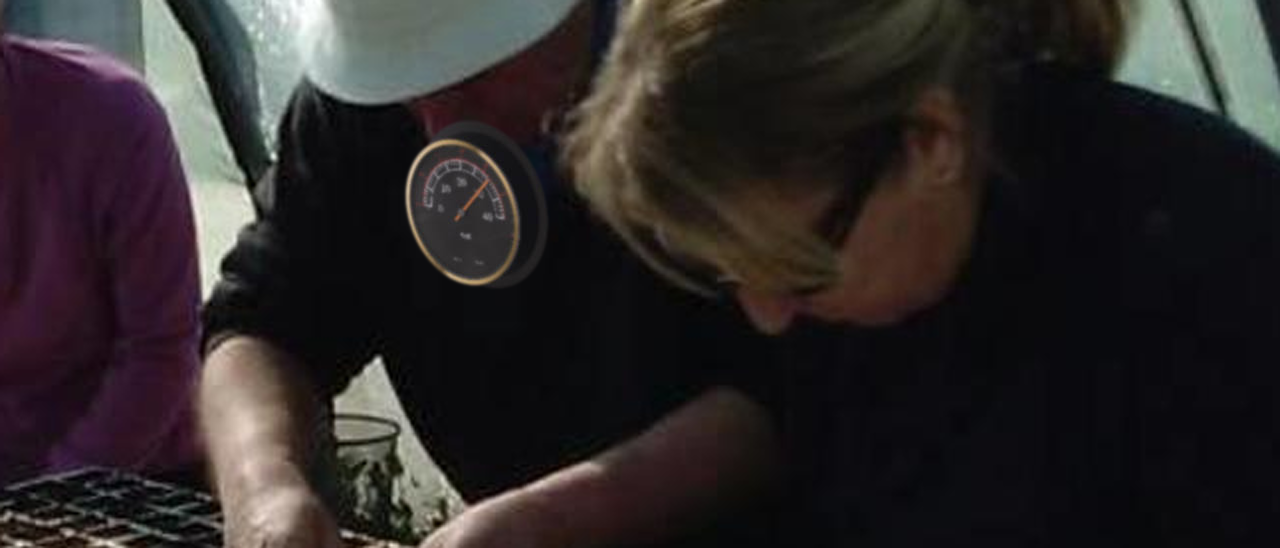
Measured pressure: 30 bar
